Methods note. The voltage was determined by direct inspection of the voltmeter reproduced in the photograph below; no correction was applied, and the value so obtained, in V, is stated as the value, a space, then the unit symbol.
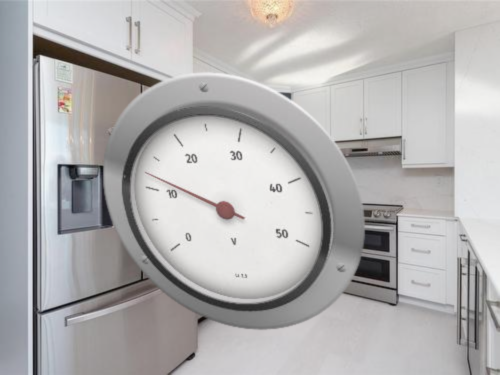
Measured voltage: 12.5 V
